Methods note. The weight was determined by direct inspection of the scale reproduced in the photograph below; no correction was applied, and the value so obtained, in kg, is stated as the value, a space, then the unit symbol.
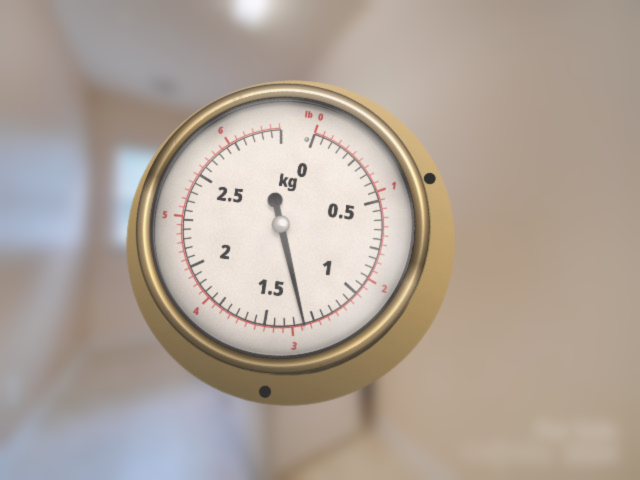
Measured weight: 1.3 kg
